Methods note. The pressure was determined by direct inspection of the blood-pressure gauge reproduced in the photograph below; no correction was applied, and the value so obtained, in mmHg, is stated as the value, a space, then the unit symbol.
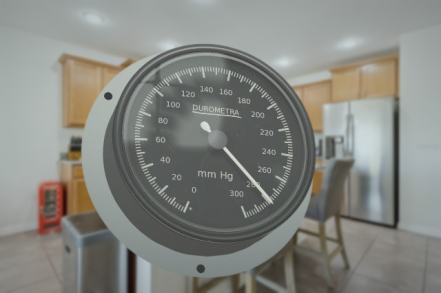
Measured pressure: 280 mmHg
